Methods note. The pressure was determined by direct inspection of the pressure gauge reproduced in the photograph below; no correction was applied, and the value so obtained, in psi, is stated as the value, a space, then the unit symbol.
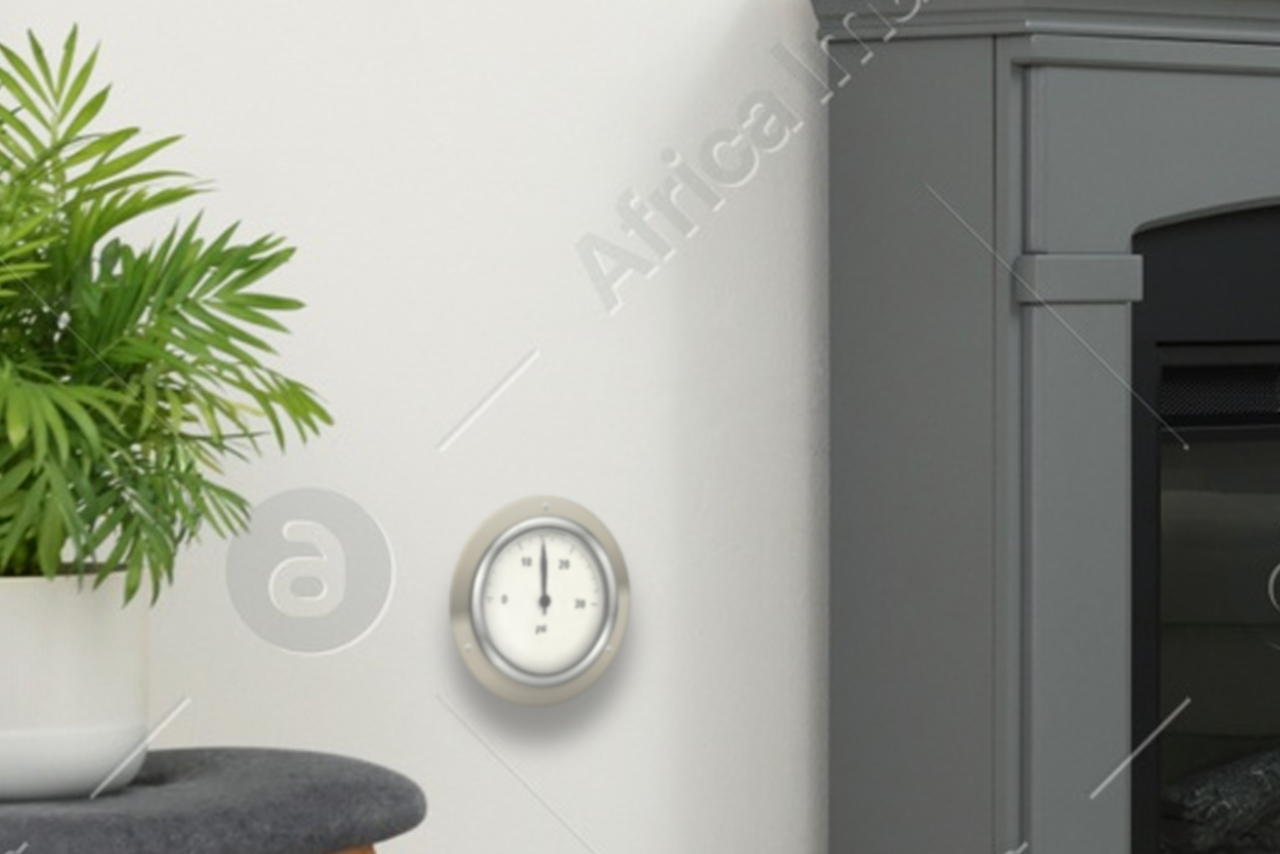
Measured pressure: 14 psi
